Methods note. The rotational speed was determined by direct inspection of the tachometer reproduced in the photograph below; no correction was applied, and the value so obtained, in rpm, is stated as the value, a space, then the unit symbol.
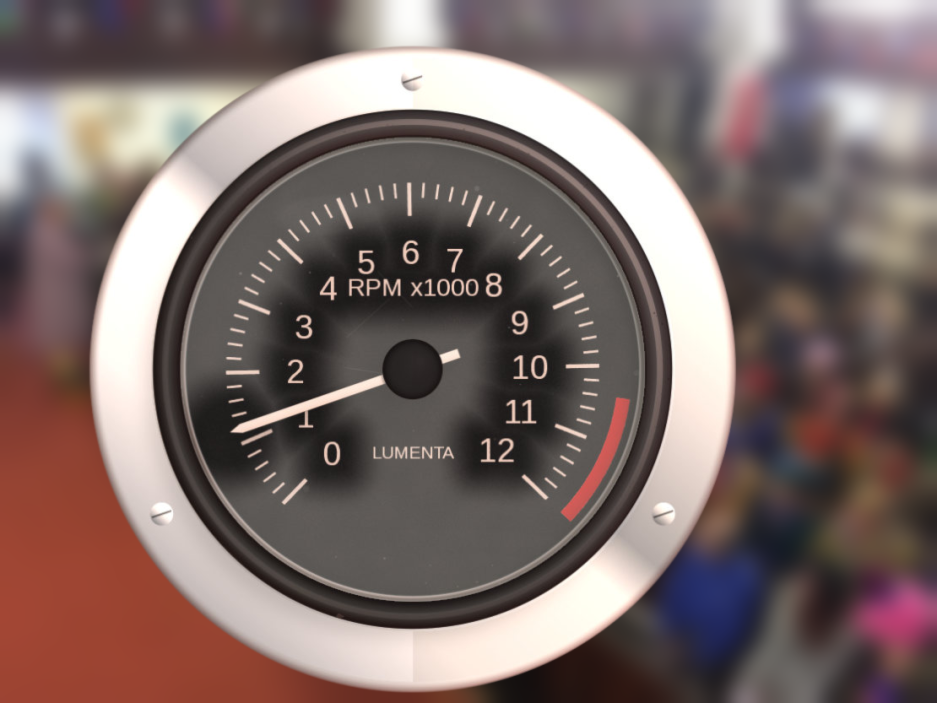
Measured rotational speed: 1200 rpm
